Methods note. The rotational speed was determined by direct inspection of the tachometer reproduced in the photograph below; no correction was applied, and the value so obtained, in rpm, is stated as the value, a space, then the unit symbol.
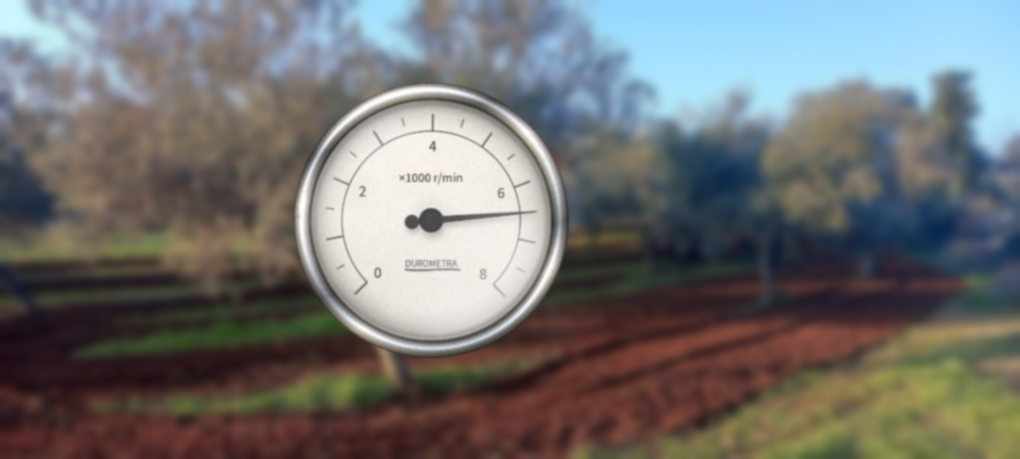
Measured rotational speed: 6500 rpm
